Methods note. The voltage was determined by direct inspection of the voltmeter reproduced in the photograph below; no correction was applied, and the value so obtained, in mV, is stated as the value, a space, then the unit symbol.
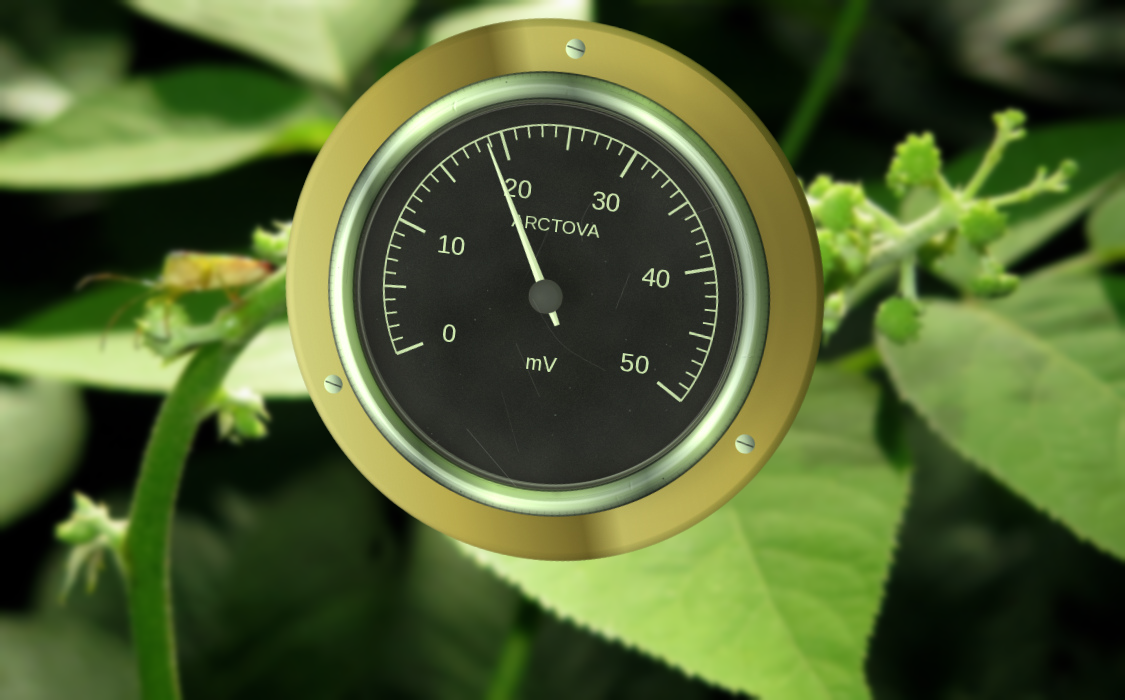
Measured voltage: 19 mV
